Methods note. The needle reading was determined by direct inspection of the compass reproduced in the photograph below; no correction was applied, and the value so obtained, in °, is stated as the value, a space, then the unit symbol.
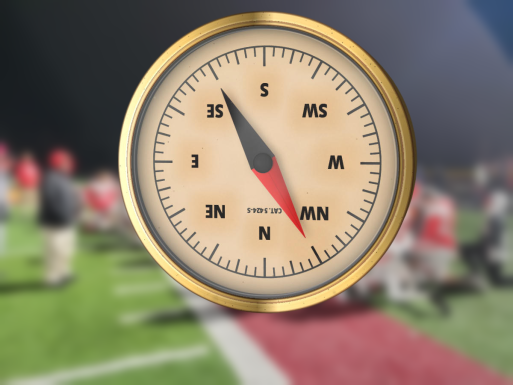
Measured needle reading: 330 °
